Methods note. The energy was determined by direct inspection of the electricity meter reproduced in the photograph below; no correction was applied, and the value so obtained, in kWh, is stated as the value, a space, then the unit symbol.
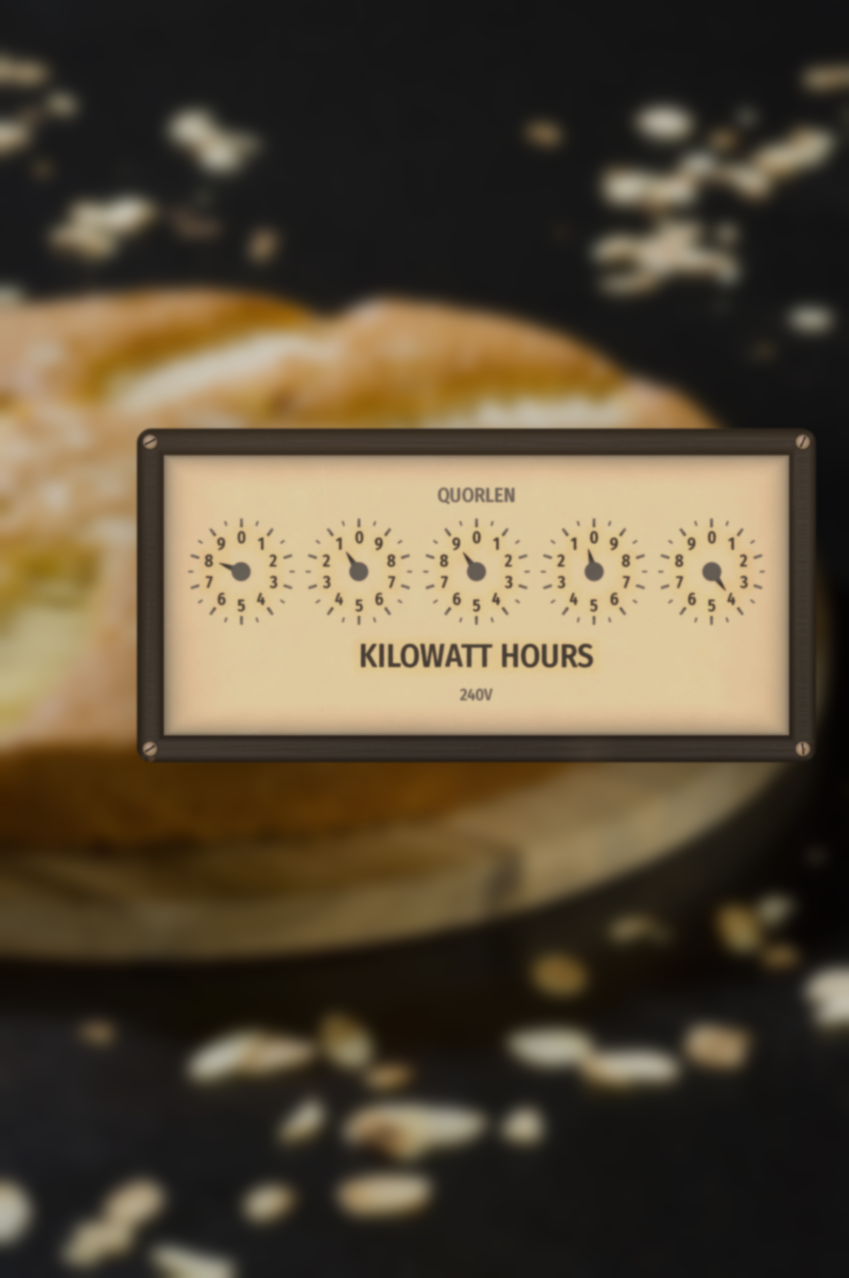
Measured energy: 80904 kWh
